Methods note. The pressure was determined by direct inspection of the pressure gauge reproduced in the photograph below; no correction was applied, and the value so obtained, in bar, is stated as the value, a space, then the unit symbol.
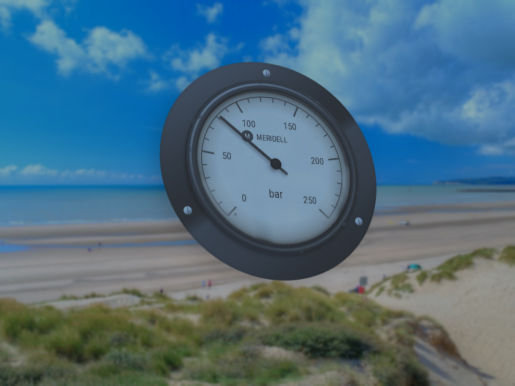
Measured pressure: 80 bar
